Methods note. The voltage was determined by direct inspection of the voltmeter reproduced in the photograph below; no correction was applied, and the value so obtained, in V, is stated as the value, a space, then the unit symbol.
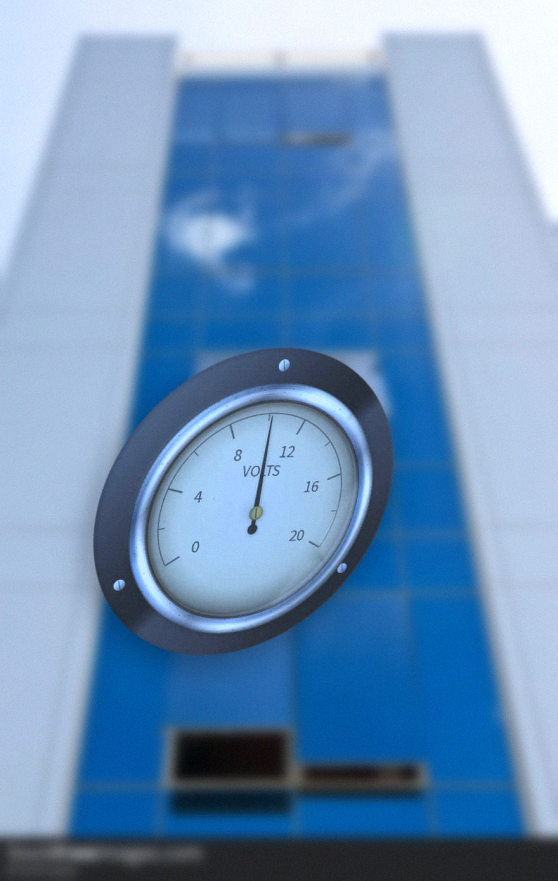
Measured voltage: 10 V
